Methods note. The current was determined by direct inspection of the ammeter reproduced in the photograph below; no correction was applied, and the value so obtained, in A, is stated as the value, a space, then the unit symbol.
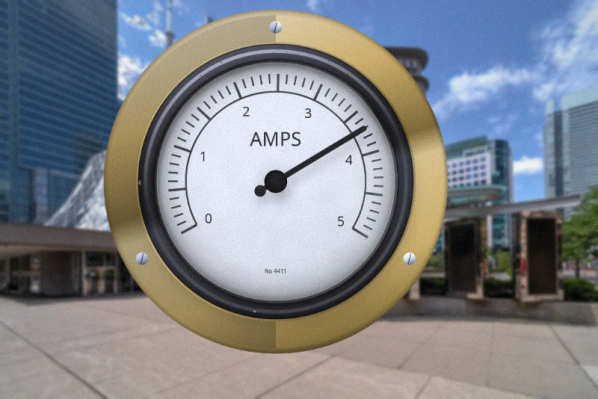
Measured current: 3.7 A
